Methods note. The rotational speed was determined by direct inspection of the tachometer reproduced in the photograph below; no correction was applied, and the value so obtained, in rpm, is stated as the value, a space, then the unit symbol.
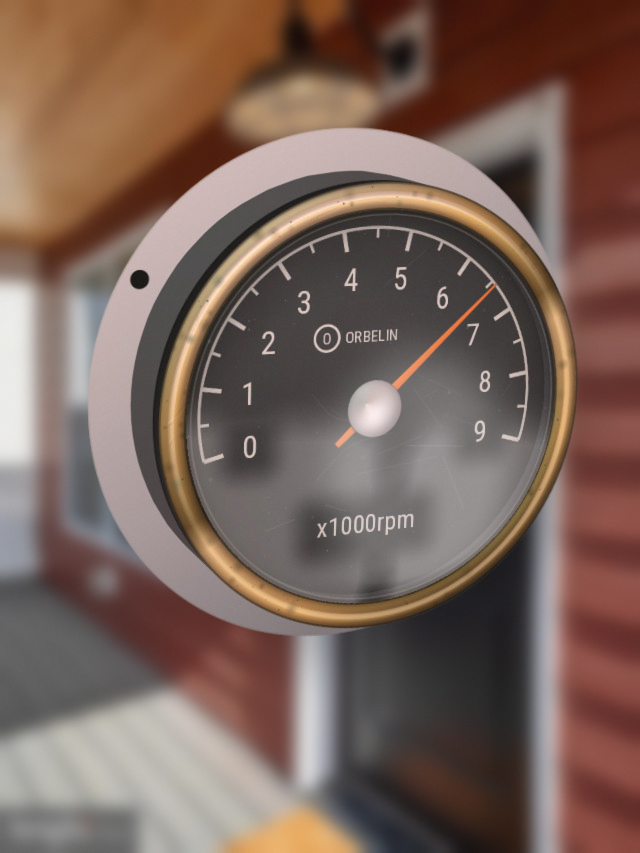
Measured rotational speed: 6500 rpm
